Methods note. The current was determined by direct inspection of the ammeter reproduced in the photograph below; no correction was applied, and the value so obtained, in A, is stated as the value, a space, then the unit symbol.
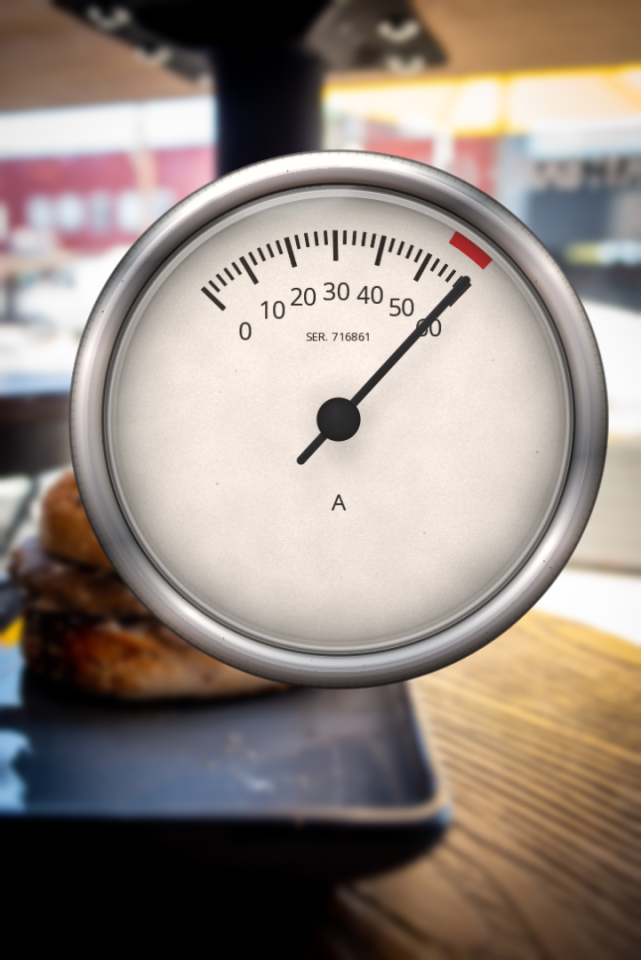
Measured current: 59 A
